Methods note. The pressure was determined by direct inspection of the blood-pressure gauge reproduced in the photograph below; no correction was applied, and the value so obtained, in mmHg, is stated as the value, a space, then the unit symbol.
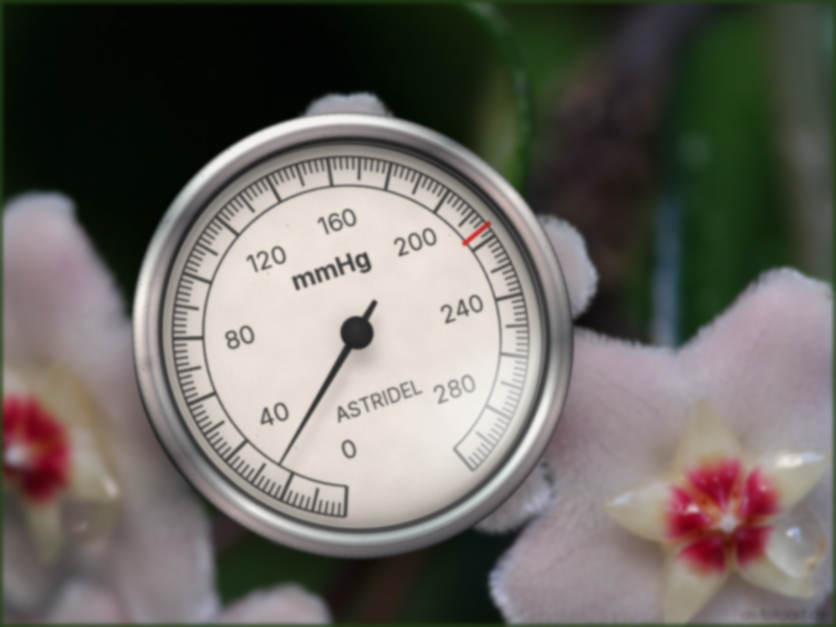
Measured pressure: 26 mmHg
